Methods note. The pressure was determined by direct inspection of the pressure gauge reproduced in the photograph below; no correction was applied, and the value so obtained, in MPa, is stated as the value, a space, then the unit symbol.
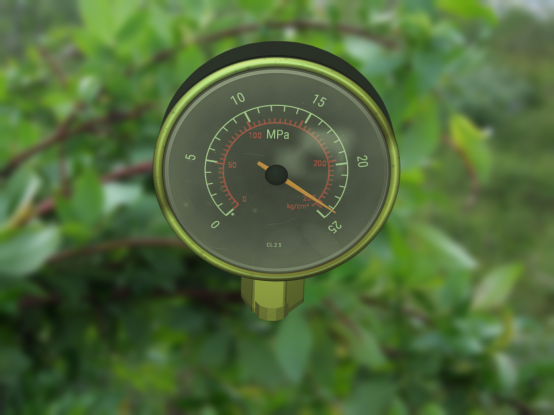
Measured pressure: 24 MPa
